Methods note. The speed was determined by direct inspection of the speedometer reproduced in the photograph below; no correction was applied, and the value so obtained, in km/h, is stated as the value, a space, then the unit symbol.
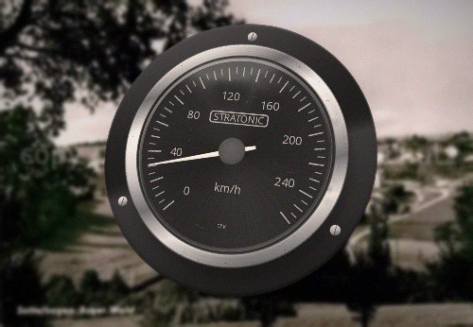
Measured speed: 30 km/h
